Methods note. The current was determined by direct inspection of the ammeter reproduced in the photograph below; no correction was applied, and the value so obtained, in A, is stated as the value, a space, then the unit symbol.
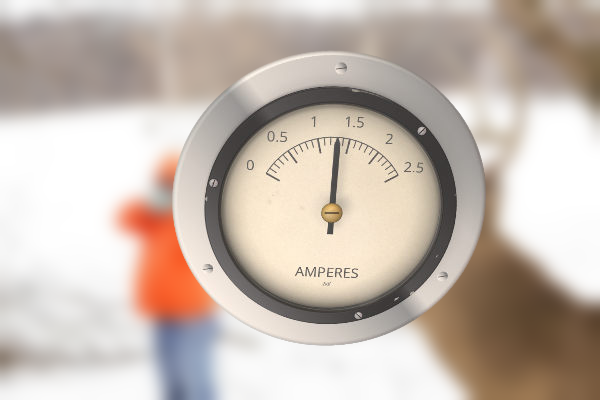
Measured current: 1.3 A
